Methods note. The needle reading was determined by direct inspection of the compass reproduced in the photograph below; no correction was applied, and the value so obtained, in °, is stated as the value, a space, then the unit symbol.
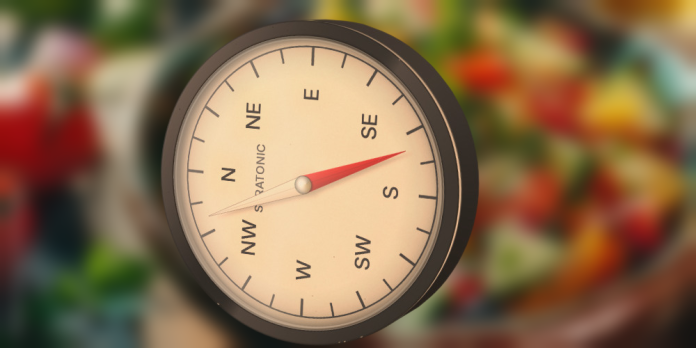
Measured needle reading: 157.5 °
